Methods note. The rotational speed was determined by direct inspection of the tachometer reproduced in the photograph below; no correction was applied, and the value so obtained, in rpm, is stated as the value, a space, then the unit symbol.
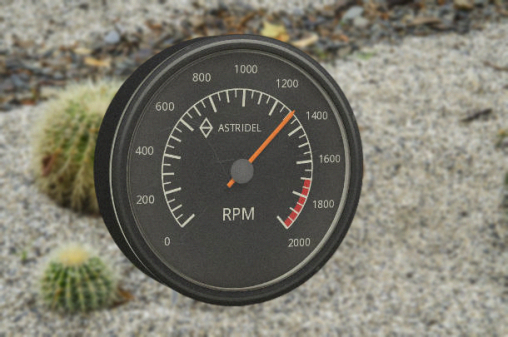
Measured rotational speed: 1300 rpm
